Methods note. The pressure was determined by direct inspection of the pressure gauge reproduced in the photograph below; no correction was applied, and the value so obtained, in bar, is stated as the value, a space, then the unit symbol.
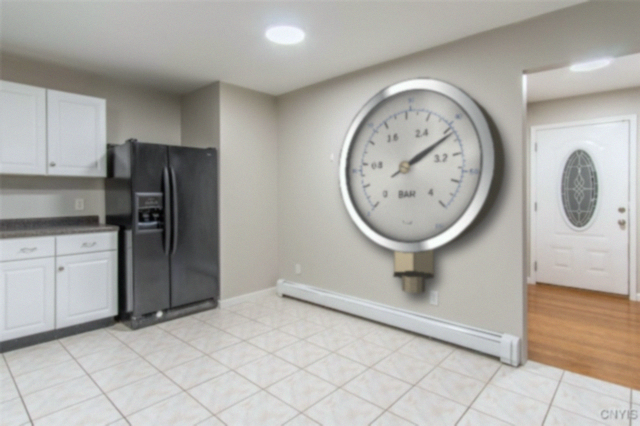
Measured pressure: 2.9 bar
